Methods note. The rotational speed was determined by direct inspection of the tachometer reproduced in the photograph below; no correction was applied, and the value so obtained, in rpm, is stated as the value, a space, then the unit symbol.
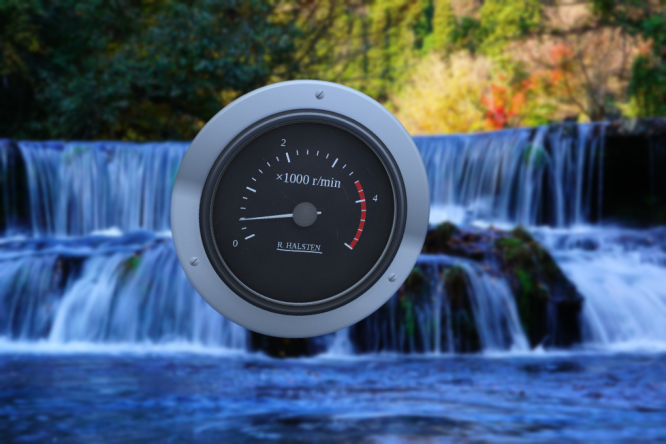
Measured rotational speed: 400 rpm
